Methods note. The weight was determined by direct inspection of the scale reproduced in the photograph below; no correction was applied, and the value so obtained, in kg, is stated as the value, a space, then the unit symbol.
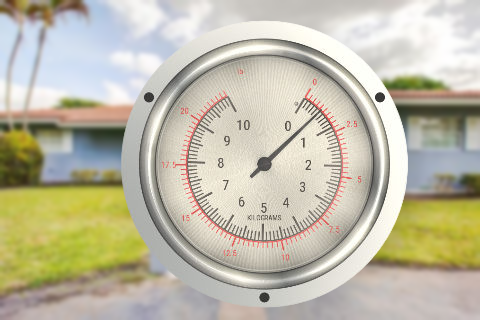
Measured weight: 0.5 kg
